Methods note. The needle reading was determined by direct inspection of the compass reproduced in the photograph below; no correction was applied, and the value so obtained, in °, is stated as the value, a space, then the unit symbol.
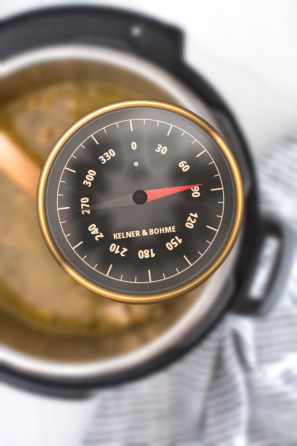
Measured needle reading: 85 °
